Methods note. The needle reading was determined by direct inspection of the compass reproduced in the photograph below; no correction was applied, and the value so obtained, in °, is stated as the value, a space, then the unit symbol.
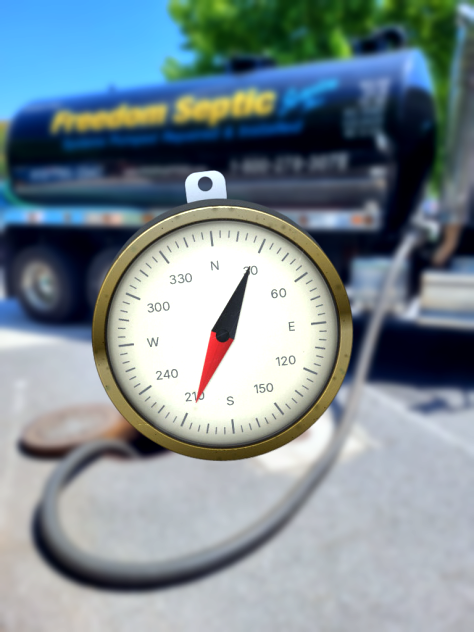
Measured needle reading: 207.5 °
